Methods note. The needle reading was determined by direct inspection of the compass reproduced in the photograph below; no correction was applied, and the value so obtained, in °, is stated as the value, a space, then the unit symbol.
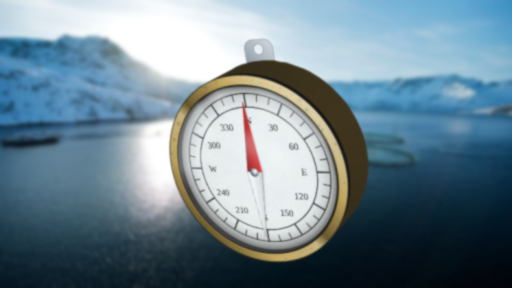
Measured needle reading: 0 °
